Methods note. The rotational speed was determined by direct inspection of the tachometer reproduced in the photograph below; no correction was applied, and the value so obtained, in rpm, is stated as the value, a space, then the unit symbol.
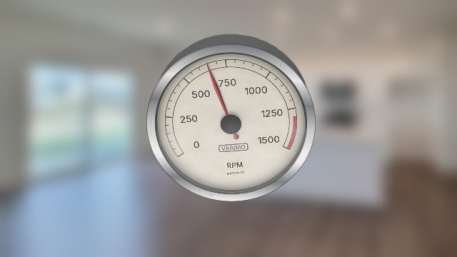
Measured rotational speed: 650 rpm
